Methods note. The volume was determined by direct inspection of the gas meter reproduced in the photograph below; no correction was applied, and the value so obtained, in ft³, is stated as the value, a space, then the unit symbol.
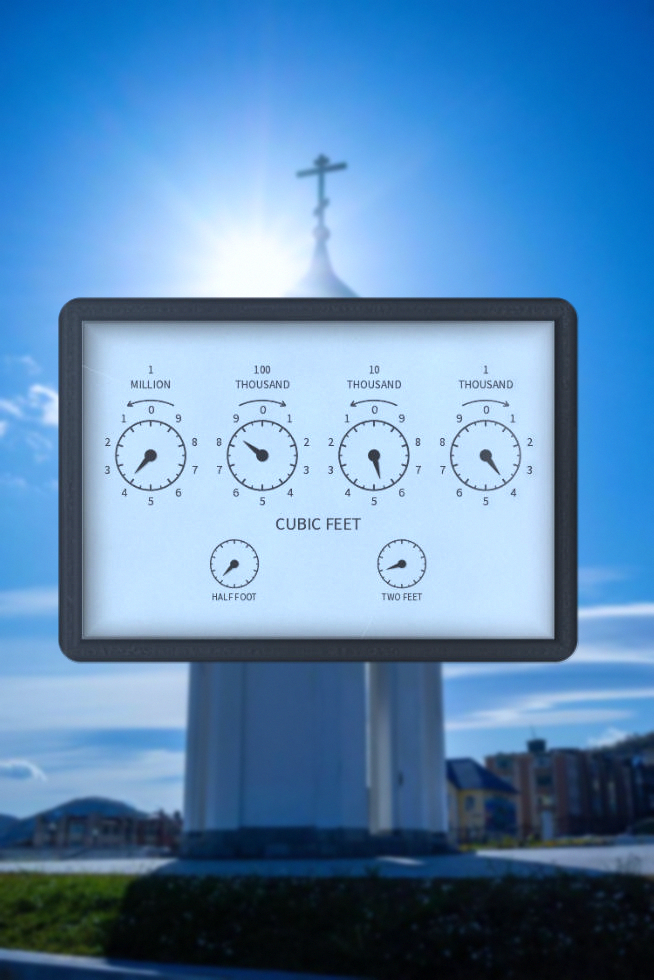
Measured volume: 385400 ft³
